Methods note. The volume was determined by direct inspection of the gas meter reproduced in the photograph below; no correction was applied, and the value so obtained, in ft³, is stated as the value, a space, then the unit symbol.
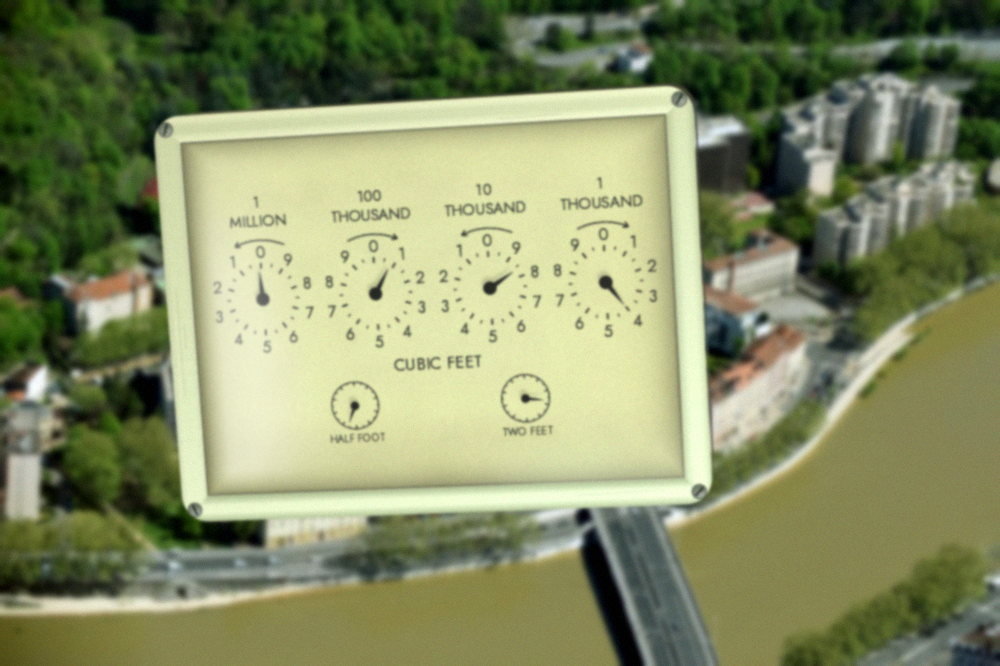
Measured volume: 8400 ft³
